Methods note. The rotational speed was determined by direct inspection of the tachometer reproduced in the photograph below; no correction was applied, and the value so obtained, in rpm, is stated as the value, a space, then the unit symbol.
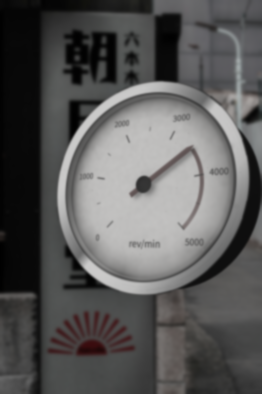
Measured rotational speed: 3500 rpm
